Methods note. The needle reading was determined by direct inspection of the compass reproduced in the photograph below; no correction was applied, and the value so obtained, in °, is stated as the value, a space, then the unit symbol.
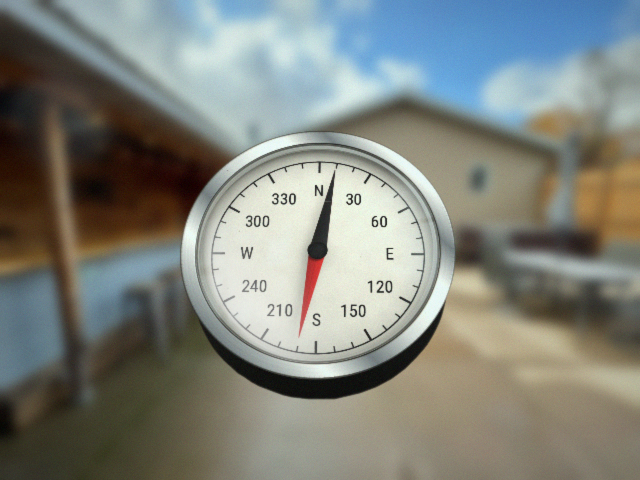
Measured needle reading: 190 °
